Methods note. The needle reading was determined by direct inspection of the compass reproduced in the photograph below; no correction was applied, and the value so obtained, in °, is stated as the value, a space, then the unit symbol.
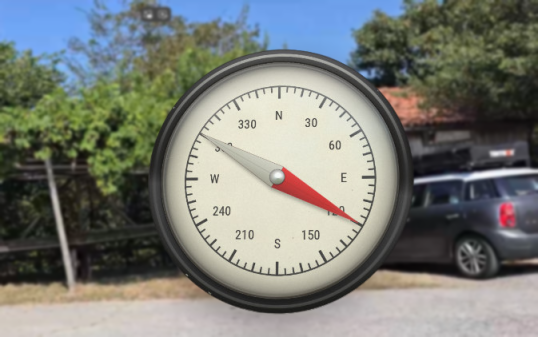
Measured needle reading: 120 °
